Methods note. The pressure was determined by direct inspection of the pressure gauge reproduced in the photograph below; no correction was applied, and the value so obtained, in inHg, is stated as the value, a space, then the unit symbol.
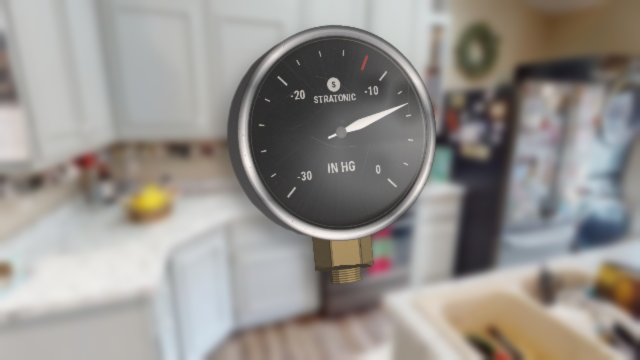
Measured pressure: -7 inHg
